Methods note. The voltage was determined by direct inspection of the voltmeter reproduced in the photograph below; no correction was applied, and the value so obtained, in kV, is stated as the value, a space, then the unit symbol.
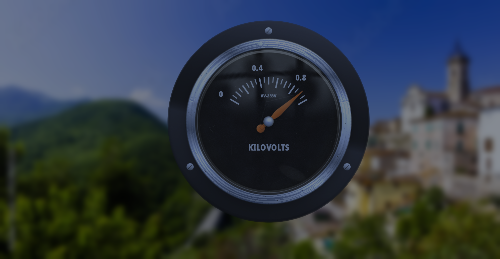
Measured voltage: 0.9 kV
